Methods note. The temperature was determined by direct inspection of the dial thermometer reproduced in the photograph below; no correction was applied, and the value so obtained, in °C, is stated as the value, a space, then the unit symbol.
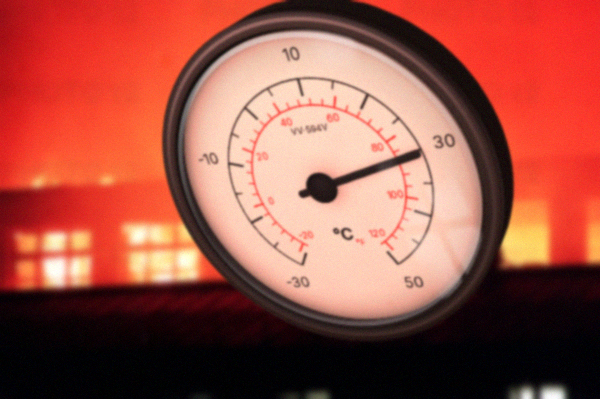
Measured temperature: 30 °C
